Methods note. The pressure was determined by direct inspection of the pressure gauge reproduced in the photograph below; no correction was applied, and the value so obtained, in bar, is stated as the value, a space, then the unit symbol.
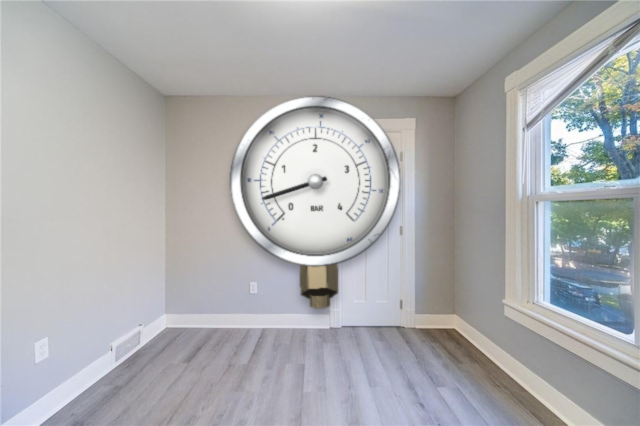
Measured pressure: 0.4 bar
